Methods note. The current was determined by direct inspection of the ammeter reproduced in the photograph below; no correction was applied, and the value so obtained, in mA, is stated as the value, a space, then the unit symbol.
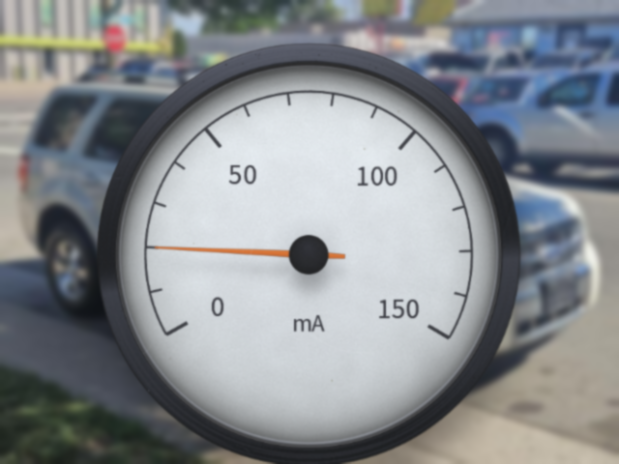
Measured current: 20 mA
